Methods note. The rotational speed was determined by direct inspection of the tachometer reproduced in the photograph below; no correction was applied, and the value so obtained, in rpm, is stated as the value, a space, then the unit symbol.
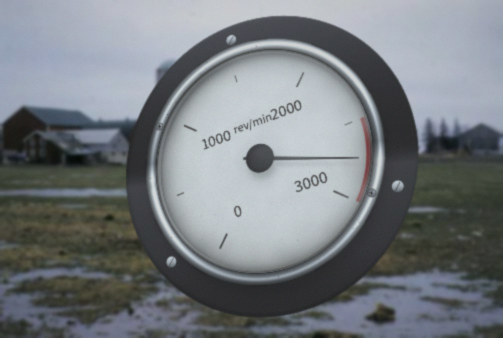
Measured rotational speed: 2750 rpm
